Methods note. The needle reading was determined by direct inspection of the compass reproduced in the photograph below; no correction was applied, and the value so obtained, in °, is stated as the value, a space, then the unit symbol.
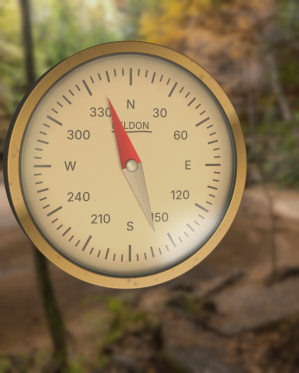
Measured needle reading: 340 °
